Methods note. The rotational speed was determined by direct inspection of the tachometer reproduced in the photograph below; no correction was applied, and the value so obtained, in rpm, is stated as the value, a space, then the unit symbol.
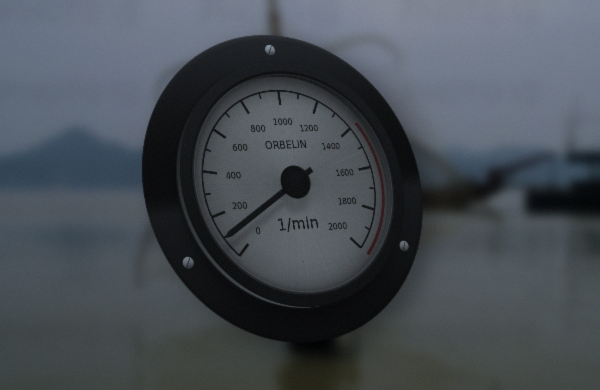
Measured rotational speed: 100 rpm
